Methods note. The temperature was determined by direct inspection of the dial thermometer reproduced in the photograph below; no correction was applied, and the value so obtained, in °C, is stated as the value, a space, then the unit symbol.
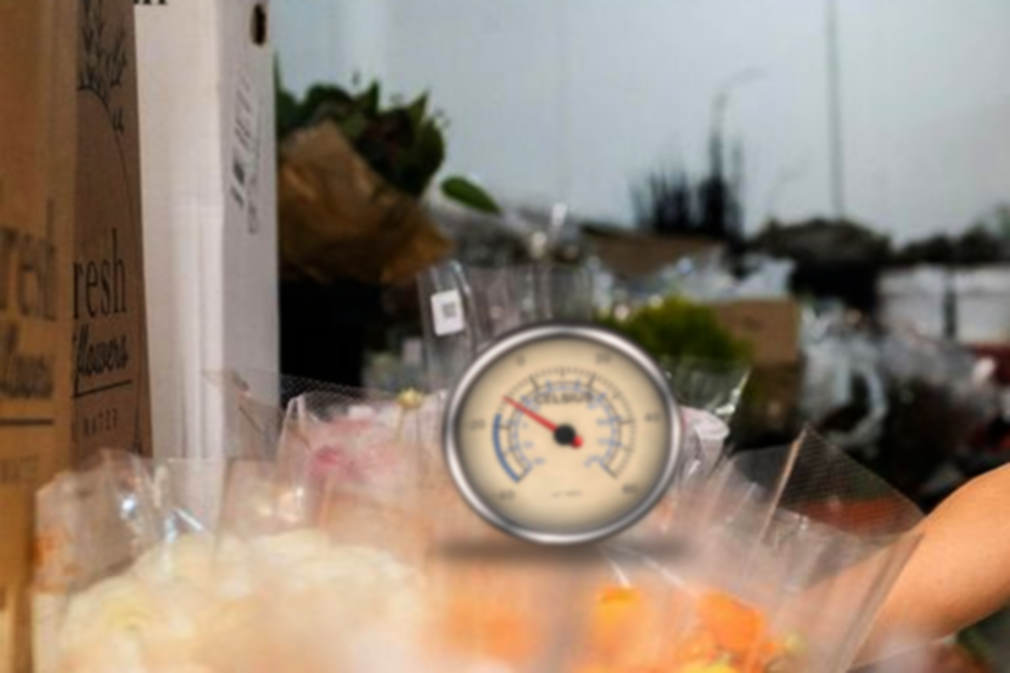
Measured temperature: -10 °C
